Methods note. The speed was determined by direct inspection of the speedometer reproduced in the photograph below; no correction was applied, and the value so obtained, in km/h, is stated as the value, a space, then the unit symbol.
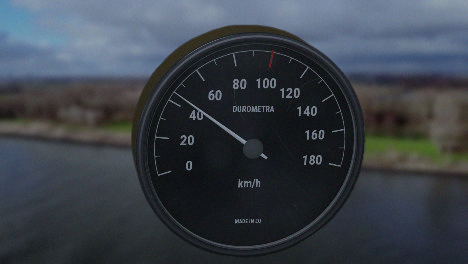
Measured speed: 45 km/h
